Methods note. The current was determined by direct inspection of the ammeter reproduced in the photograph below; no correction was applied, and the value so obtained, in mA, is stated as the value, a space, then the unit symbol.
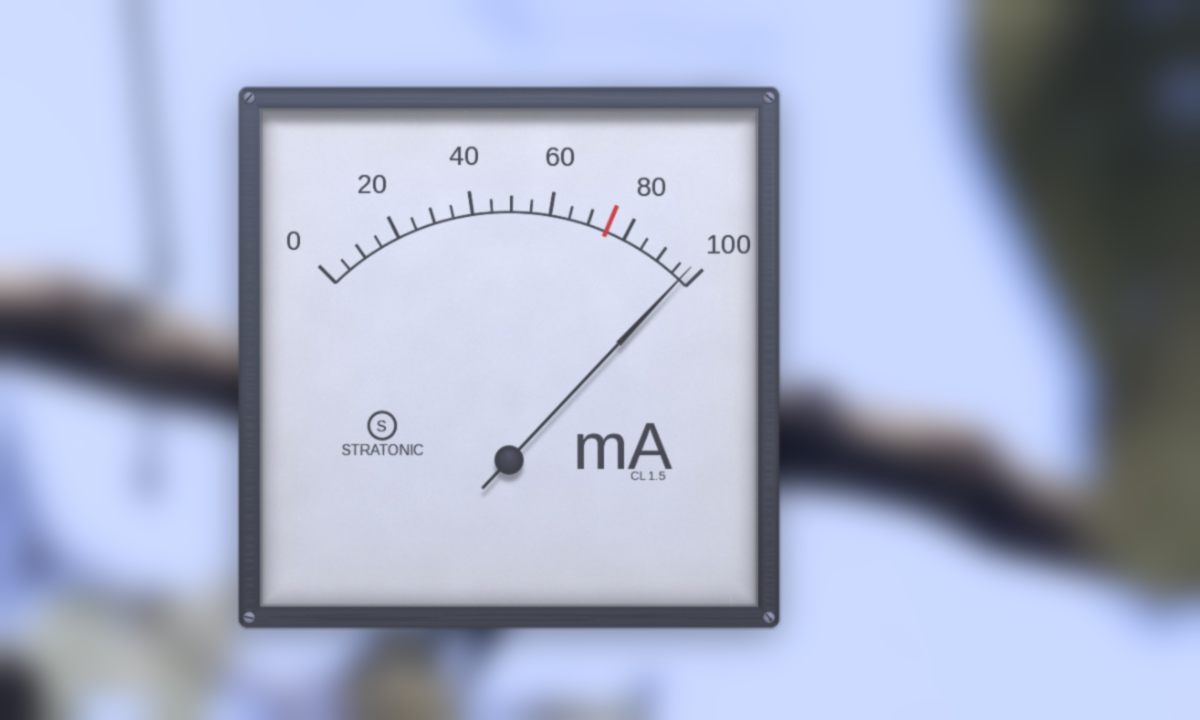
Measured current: 97.5 mA
